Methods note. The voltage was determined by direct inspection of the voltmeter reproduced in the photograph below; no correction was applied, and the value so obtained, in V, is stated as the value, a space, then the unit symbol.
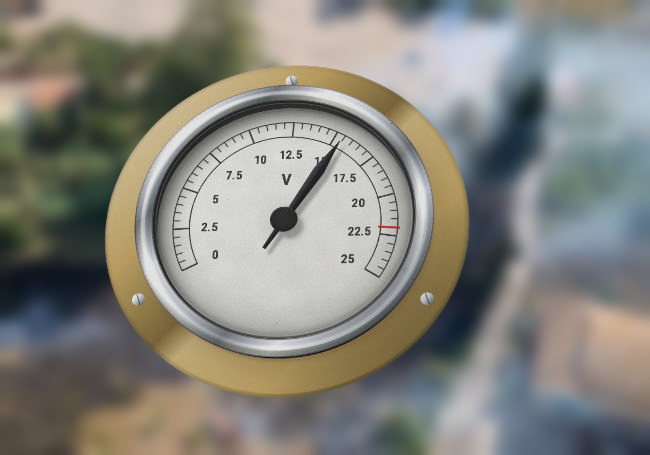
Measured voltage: 15.5 V
